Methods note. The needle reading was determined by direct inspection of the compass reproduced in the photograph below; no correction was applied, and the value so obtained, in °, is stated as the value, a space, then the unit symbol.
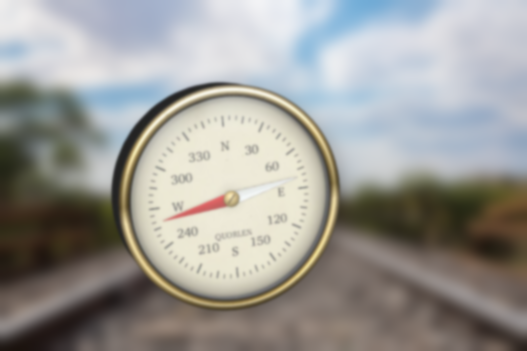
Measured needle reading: 260 °
